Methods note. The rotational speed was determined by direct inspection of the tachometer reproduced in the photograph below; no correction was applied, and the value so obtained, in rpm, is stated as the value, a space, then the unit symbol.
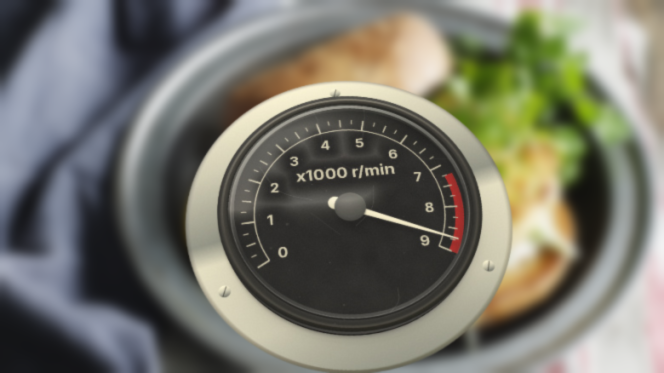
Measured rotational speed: 8750 rpm
